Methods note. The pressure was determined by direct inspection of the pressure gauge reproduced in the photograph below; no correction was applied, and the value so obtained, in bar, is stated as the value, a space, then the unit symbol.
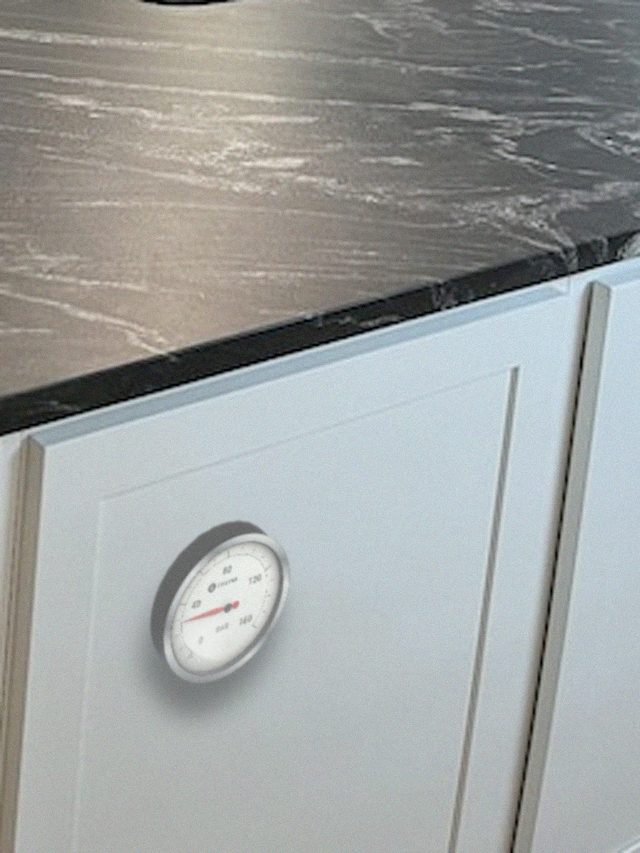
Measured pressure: 30 bar
